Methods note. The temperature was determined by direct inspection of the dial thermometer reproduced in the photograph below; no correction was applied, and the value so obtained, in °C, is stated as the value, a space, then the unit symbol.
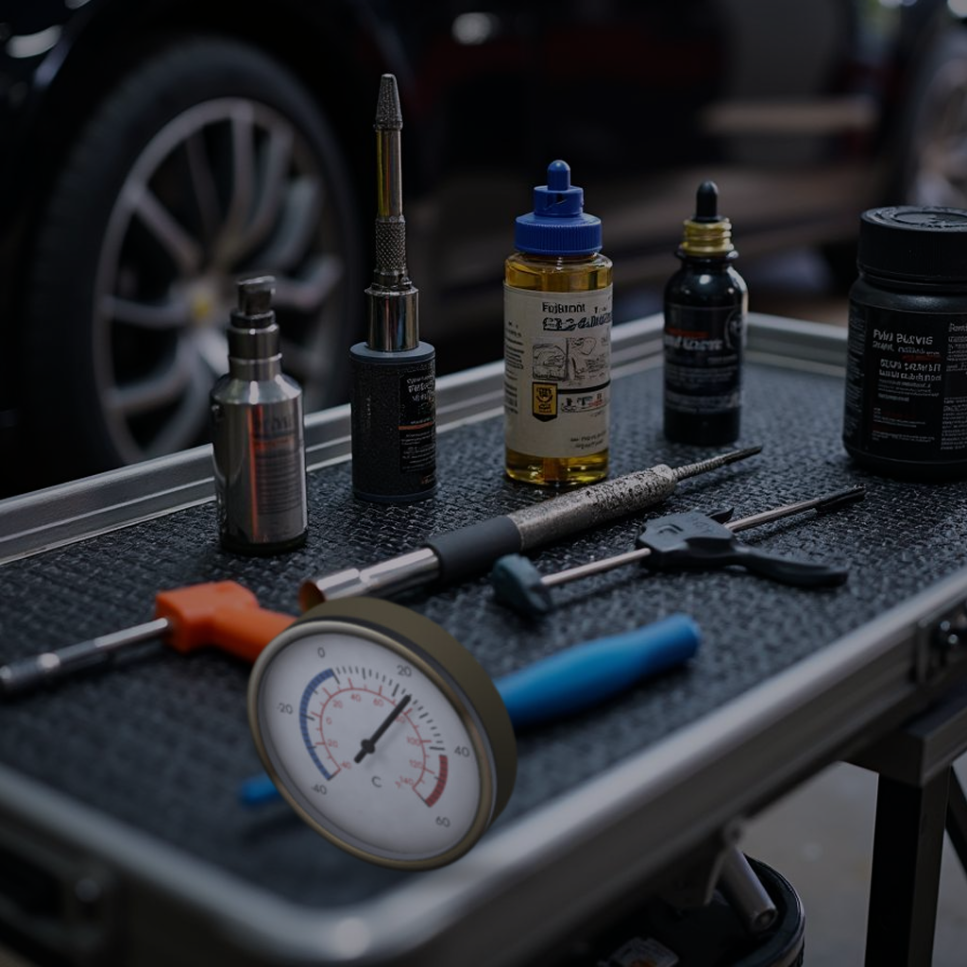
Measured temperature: 24 °C
